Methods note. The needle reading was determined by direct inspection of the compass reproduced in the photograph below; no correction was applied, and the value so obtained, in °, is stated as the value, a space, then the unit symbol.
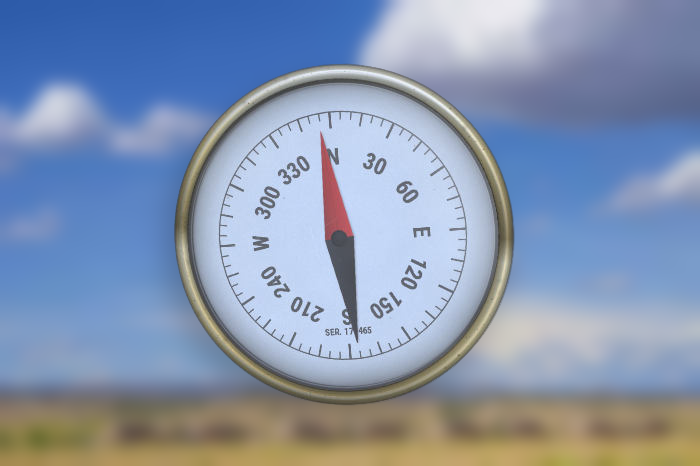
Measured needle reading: 355 °
